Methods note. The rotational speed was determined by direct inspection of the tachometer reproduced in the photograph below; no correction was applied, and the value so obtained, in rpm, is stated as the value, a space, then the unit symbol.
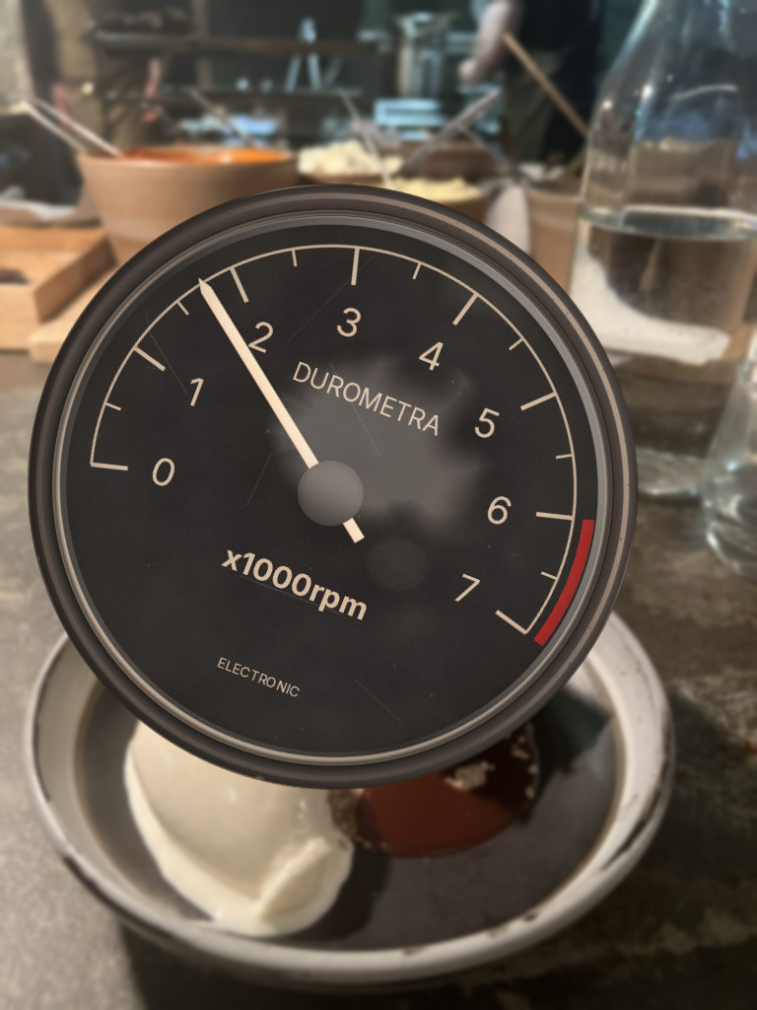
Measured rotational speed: 1750 rpm
